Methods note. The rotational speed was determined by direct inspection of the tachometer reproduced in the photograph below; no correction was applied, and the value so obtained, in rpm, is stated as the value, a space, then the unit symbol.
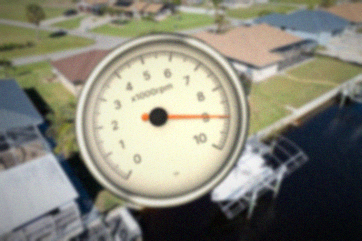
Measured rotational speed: 9000 rpm
